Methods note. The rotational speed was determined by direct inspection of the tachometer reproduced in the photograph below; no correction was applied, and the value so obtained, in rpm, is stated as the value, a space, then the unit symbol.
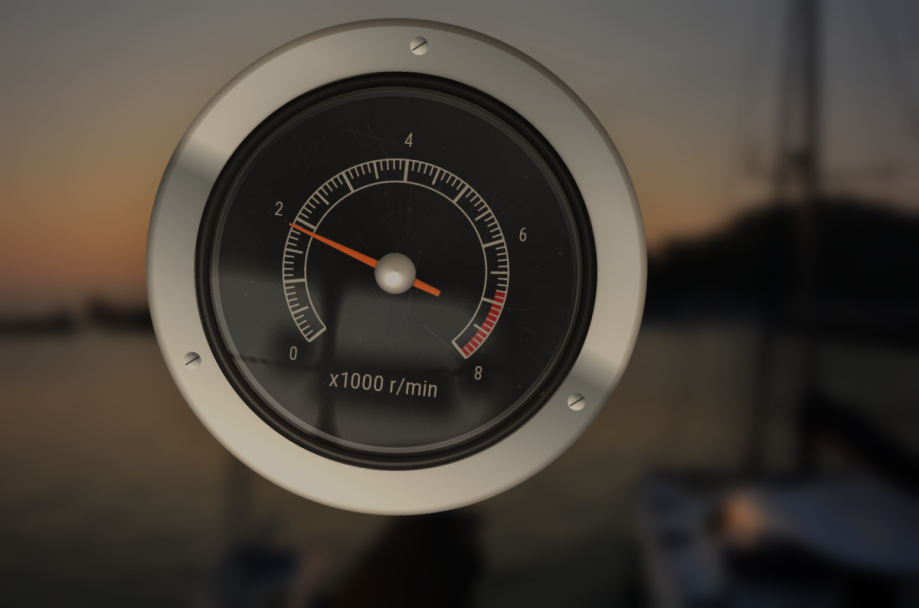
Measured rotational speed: 1900 rpm
